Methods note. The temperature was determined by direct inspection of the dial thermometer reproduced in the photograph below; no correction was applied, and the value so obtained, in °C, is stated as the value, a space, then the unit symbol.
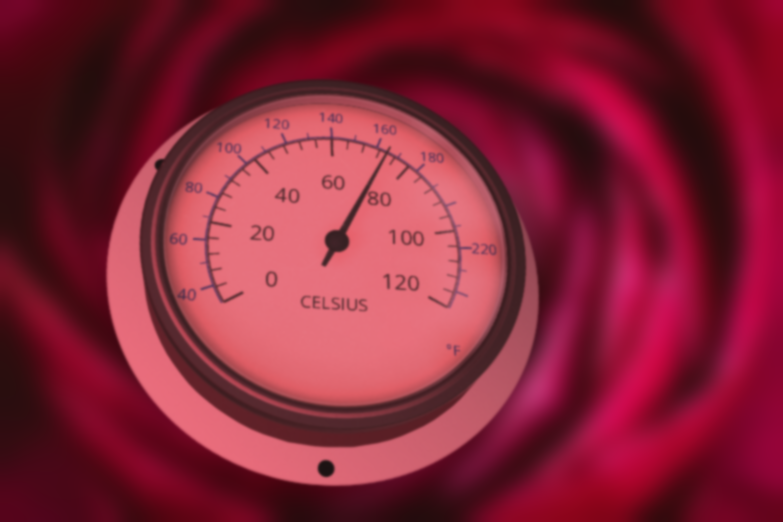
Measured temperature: 74 °C
